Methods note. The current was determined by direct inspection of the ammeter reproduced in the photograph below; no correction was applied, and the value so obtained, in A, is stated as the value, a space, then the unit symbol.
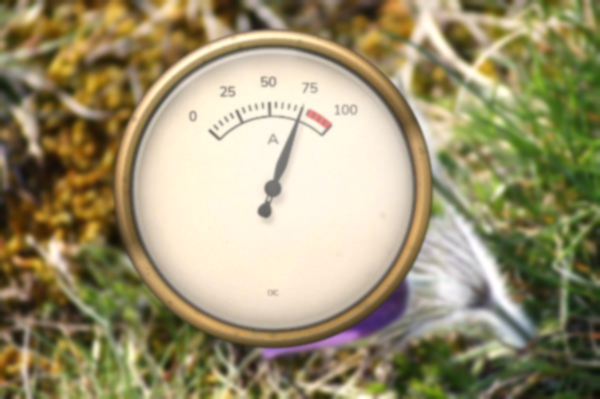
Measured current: 75 A
